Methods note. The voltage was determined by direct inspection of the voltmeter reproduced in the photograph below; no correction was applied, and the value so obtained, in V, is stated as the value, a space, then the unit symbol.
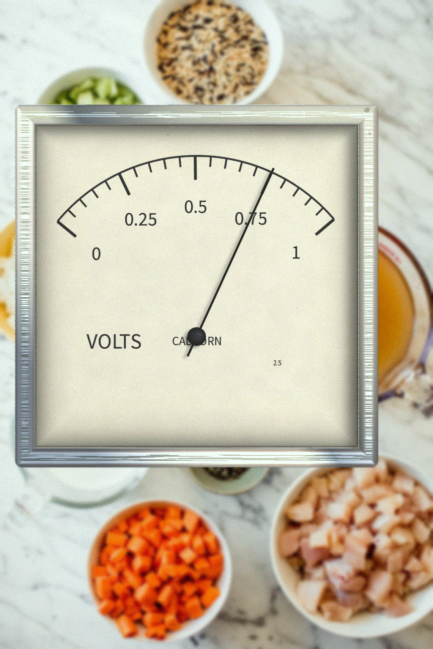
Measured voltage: 0.75 V
